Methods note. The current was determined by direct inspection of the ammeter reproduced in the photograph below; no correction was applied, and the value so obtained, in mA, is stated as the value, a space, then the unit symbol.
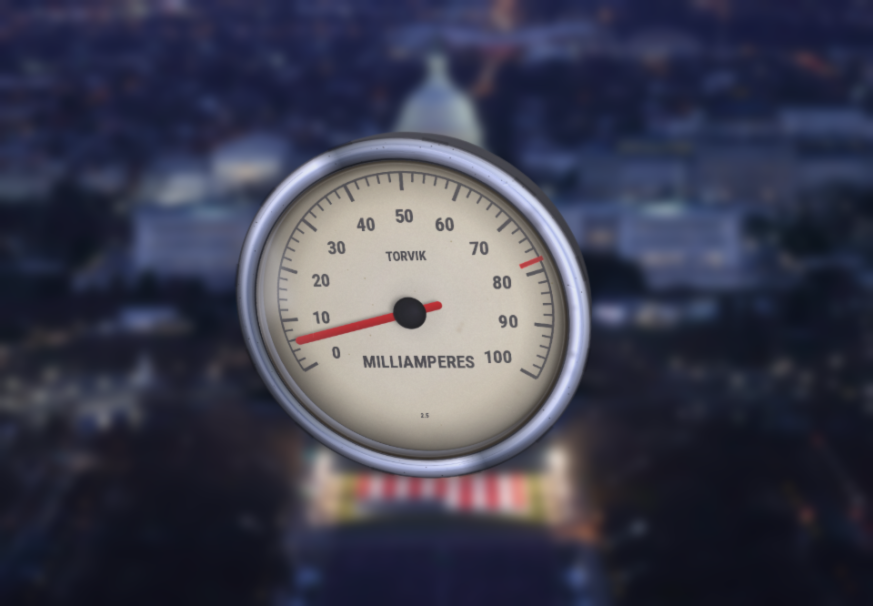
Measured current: 6 mA
